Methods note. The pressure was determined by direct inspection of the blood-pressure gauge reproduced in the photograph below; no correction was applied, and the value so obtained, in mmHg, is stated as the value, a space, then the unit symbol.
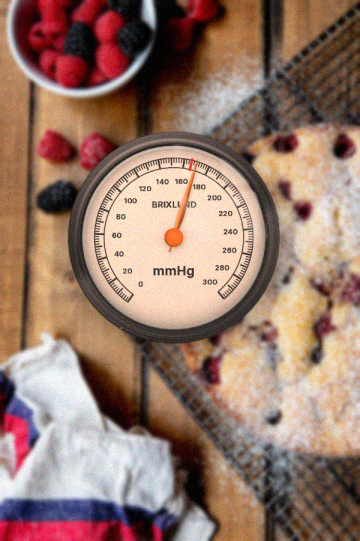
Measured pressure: 170 mmHg
